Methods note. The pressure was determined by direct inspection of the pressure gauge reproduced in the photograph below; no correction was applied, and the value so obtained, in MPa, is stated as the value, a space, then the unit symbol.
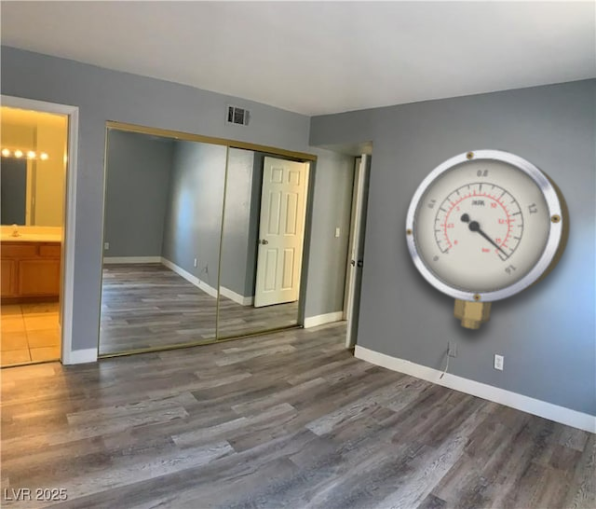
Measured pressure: 1.55 MPa
